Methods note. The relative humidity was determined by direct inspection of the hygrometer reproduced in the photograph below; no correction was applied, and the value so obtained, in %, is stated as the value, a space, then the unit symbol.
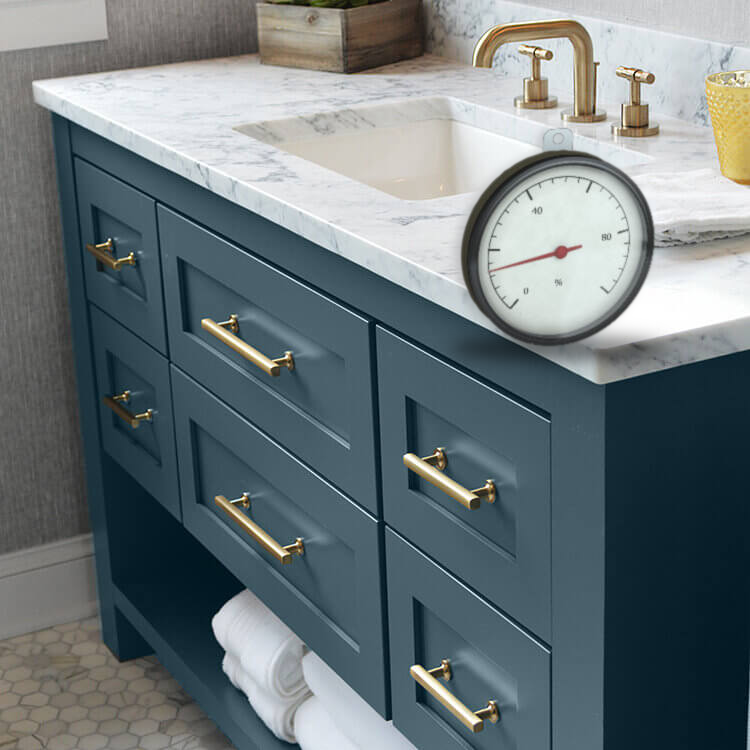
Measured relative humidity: 14 %
